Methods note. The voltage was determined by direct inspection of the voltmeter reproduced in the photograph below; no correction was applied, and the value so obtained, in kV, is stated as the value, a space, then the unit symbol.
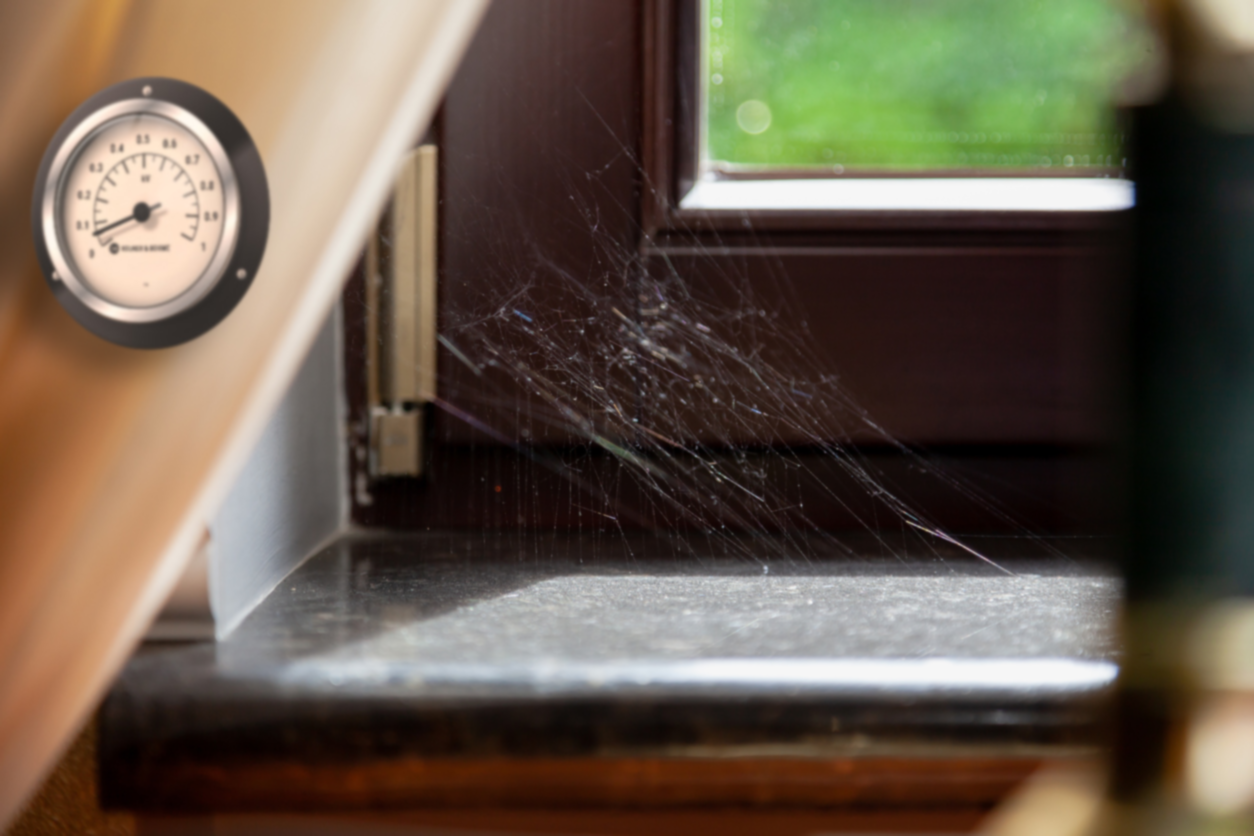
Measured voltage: 0.05 kV
